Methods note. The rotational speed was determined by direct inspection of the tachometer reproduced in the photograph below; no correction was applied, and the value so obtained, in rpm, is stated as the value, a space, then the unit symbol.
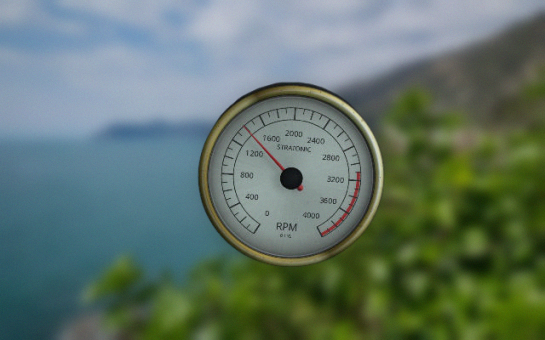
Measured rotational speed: 1400 rpm
